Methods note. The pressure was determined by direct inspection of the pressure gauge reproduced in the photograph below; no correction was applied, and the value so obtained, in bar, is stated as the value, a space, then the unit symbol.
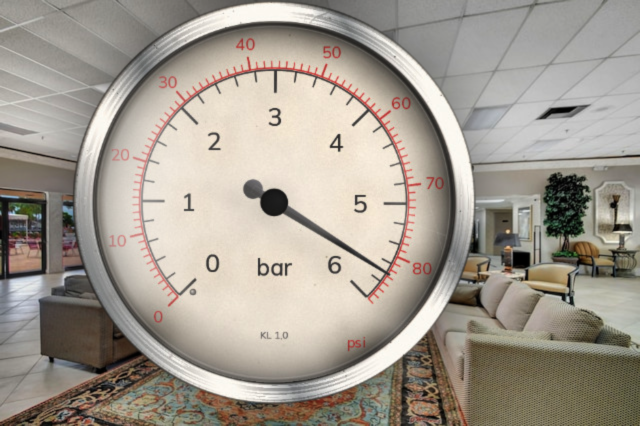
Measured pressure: 5.7 bar
